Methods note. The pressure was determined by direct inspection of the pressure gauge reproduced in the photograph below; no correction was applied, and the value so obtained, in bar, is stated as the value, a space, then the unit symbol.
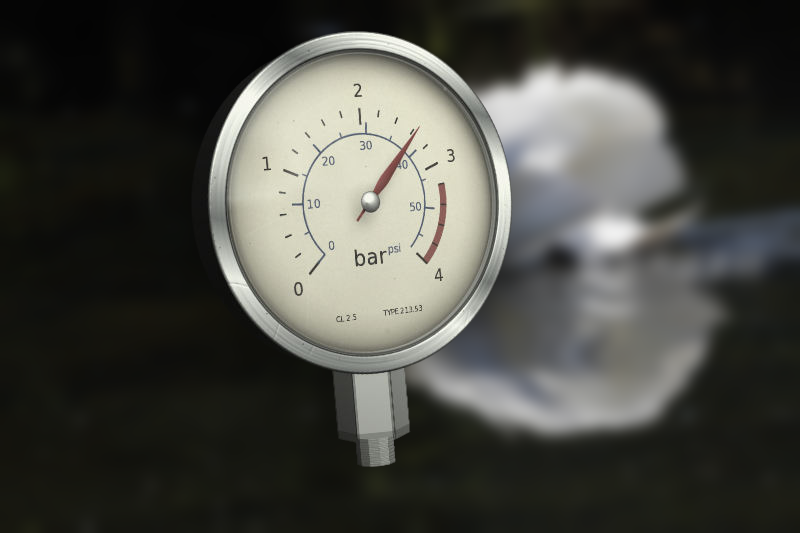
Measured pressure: 2.6 bar
